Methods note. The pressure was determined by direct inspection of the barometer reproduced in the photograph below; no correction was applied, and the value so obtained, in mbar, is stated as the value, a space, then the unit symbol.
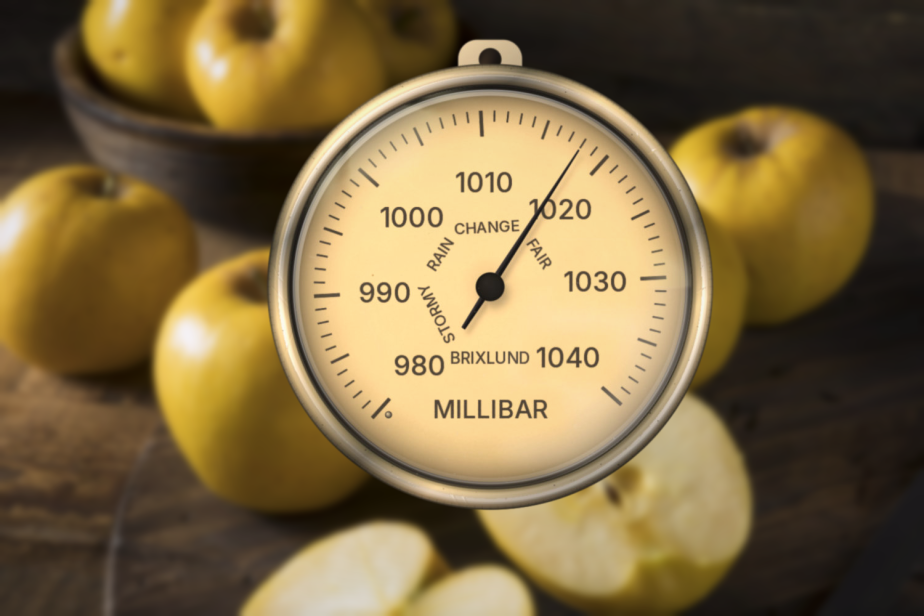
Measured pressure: 1018 mbar
